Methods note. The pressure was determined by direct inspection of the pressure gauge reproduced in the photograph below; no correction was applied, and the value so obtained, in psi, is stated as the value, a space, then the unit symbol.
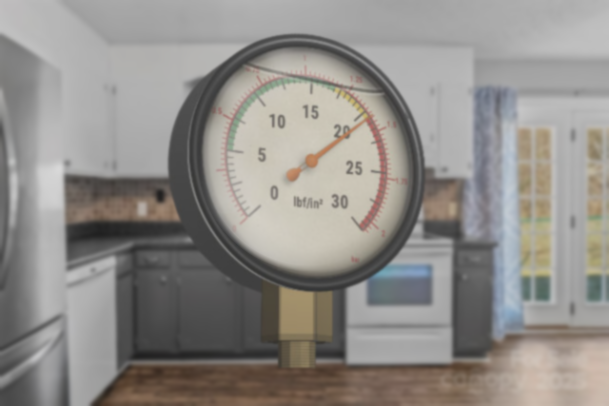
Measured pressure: 20.5 psi
